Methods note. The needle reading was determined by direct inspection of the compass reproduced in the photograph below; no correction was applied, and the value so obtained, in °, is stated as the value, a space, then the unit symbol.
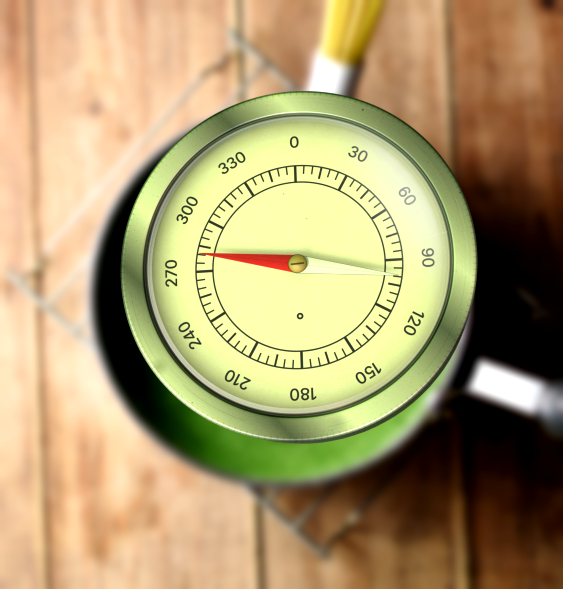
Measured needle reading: 280 °
